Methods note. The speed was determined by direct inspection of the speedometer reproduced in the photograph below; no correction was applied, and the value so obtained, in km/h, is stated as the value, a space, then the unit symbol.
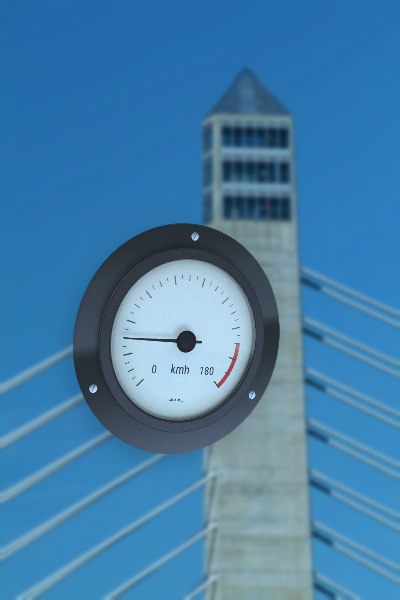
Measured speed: 30 km/h
